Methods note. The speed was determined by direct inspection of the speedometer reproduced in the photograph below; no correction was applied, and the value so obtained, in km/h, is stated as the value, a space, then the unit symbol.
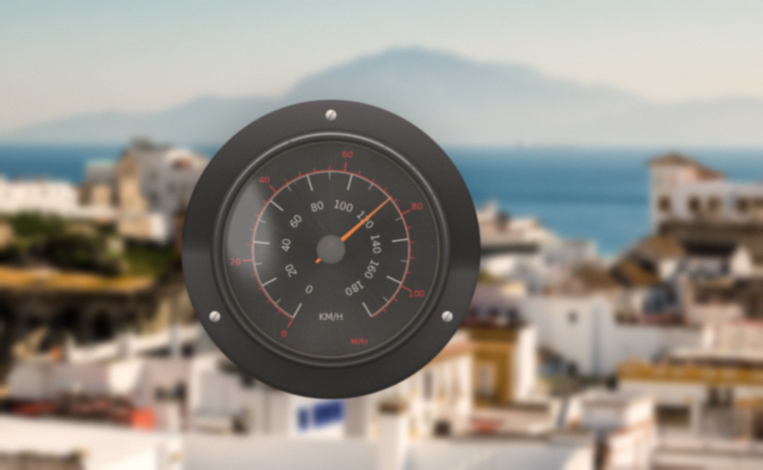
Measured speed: 120 km/h
